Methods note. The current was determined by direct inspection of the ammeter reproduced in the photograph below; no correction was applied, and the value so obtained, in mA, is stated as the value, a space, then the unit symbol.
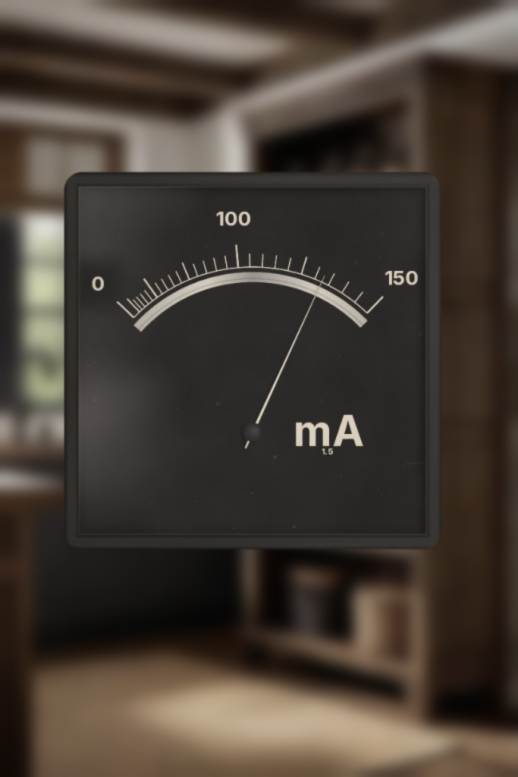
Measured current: 132.5 mA
